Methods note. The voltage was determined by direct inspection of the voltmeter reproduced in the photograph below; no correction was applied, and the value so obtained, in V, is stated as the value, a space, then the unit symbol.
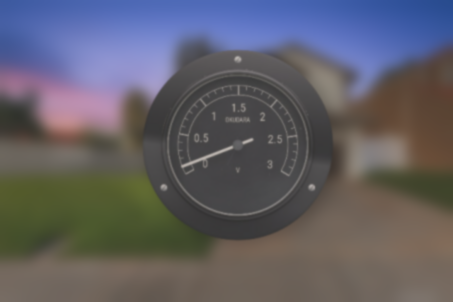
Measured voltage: 0.1 V
